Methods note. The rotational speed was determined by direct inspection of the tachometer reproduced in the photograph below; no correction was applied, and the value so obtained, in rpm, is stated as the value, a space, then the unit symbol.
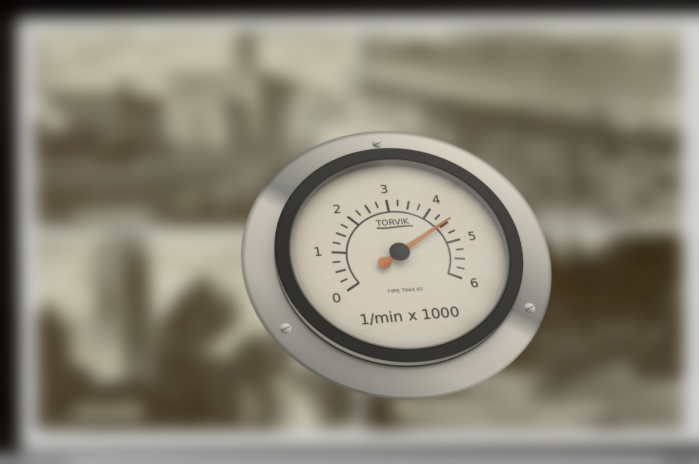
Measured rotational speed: 4500 rpm
